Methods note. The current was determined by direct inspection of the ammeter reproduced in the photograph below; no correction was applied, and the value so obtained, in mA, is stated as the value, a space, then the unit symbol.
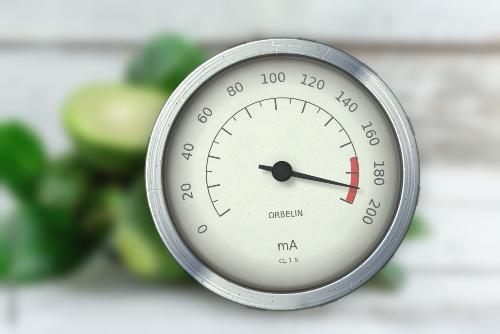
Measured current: 190 mA
